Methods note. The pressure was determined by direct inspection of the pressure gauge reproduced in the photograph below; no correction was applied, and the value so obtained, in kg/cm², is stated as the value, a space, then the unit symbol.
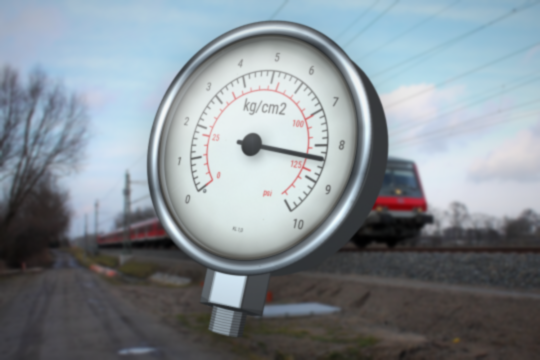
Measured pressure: 8.4 kg/cm²
